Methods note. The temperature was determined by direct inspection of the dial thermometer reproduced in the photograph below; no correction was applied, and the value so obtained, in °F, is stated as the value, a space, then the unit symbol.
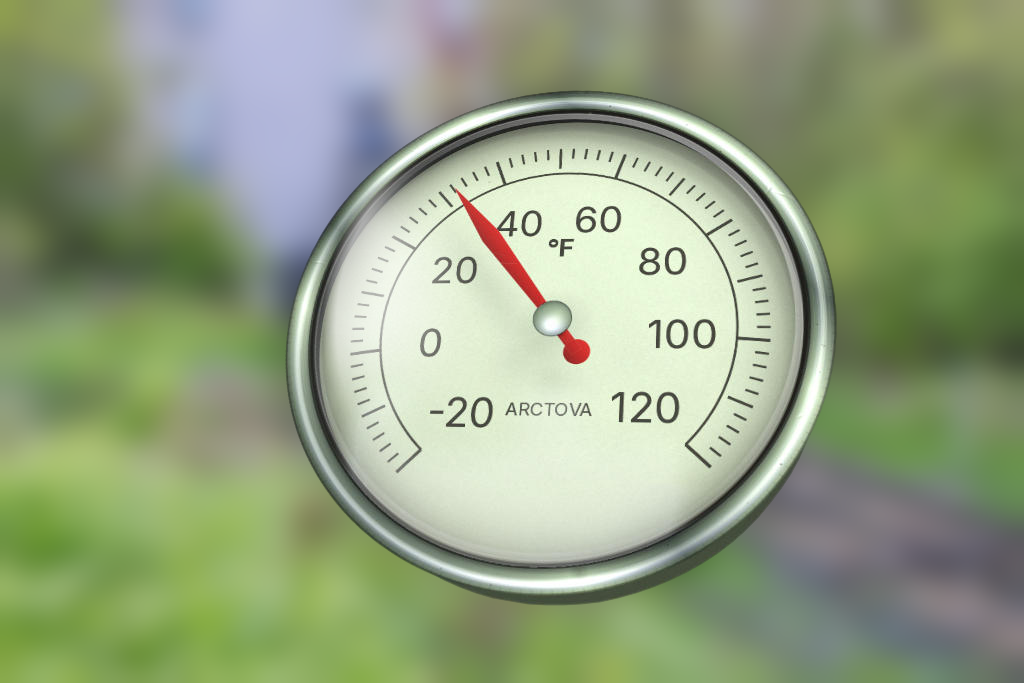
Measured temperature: 32 °F
